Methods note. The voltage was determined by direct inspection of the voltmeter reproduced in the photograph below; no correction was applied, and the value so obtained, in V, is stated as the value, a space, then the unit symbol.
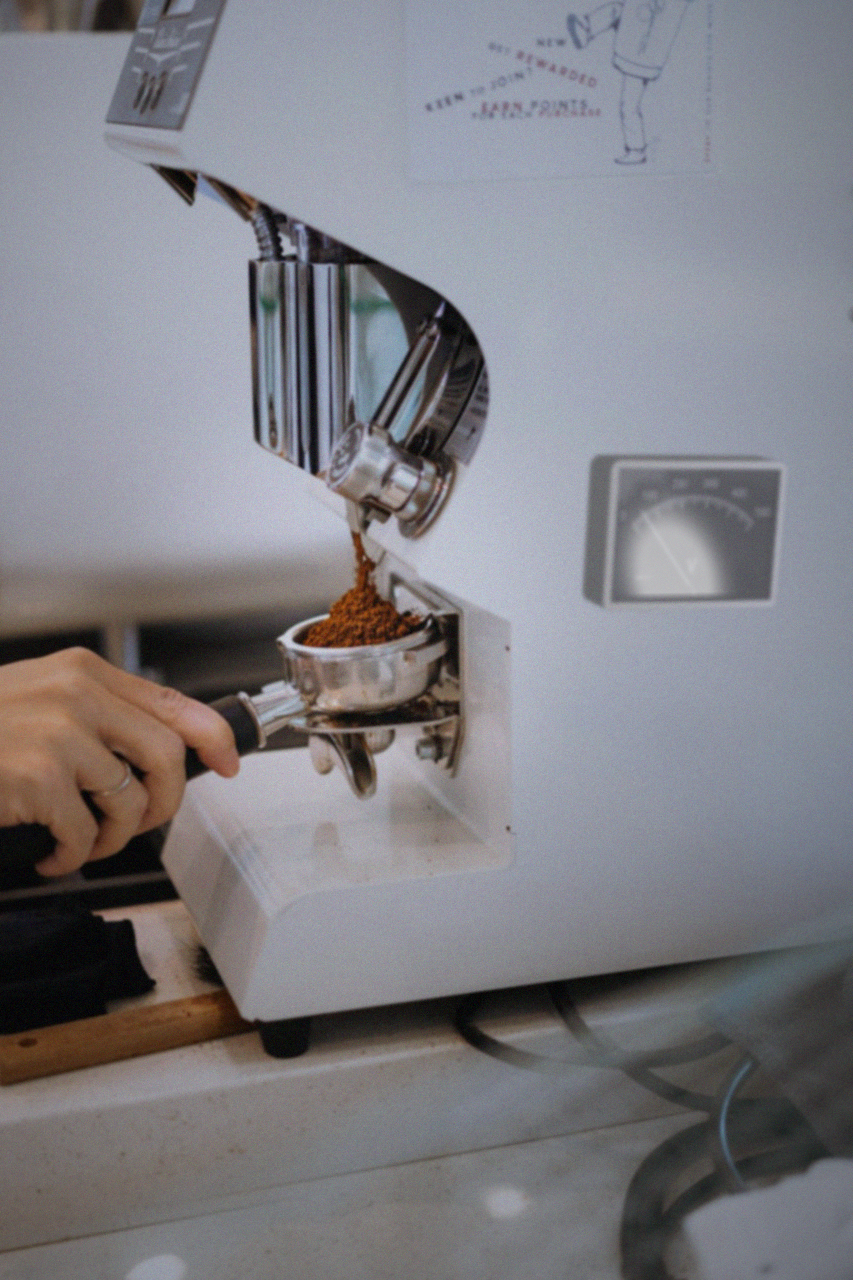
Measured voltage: 50 V
